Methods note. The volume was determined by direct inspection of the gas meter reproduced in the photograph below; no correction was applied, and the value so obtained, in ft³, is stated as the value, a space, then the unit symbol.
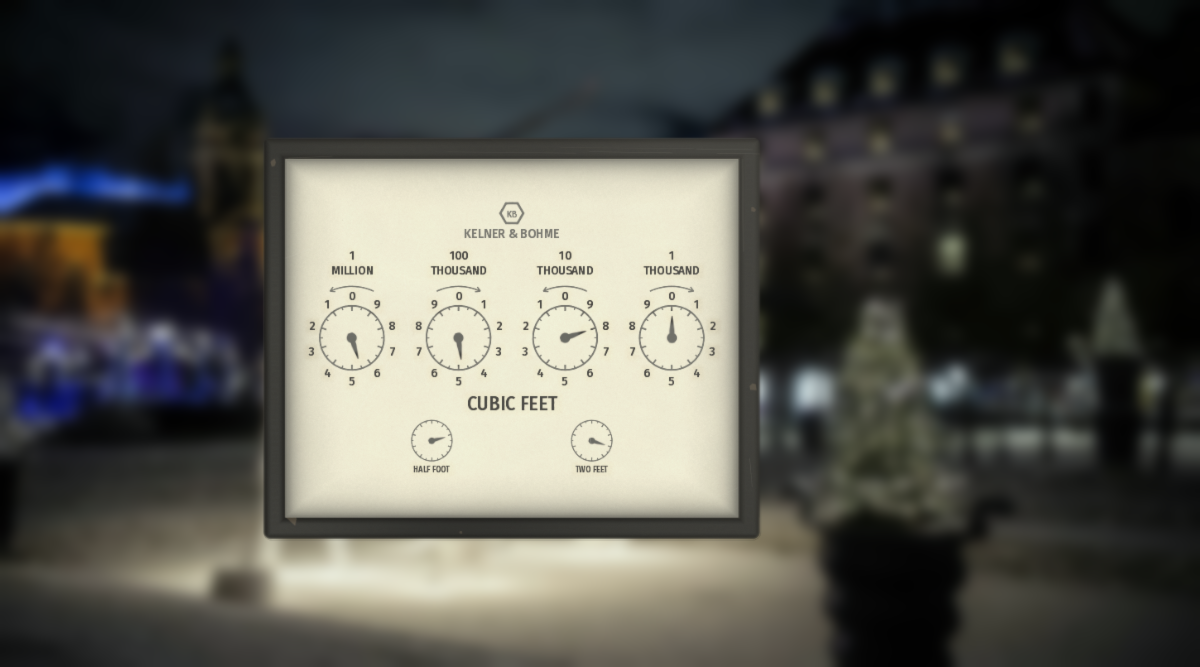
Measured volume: 548000 ft³
